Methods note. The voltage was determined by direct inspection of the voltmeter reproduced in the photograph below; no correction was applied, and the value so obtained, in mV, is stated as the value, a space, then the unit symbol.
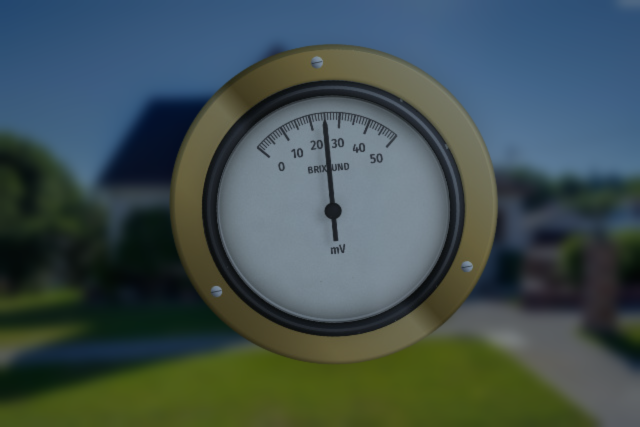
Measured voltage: 25 mV
